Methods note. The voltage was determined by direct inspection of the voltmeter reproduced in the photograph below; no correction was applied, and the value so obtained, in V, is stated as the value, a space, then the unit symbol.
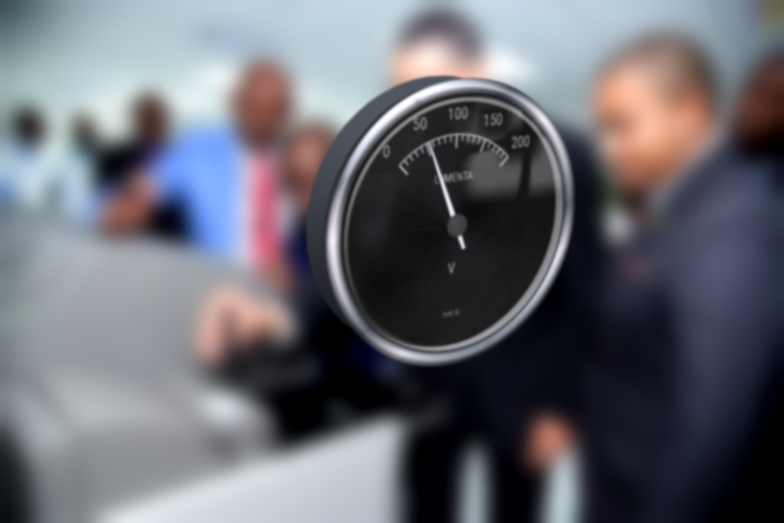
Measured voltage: 50 V
